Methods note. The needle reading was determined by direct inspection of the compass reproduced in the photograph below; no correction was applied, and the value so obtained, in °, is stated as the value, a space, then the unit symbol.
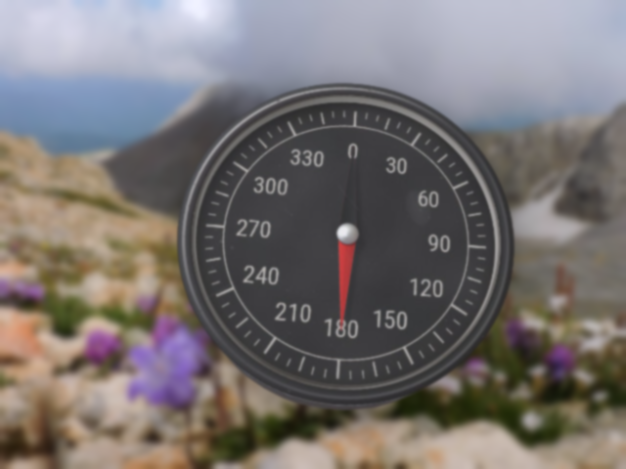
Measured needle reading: 180 °
